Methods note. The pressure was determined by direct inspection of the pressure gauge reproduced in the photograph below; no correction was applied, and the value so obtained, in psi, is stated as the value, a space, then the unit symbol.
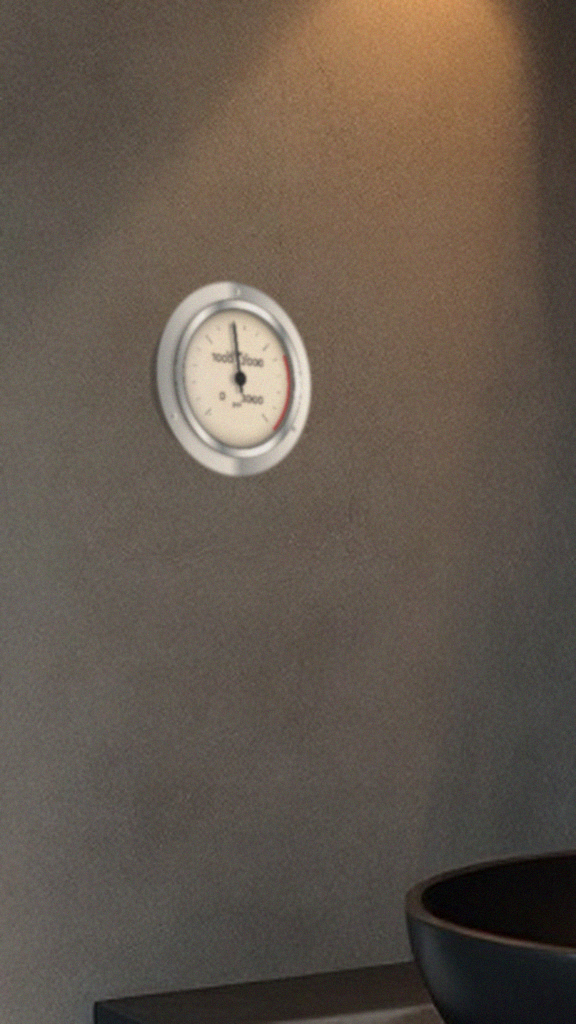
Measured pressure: 1400 psi
